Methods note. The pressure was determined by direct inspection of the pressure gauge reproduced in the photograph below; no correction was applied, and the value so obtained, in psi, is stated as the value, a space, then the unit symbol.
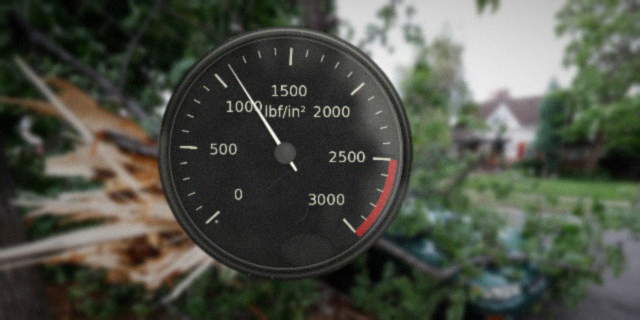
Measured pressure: 1100 psi
